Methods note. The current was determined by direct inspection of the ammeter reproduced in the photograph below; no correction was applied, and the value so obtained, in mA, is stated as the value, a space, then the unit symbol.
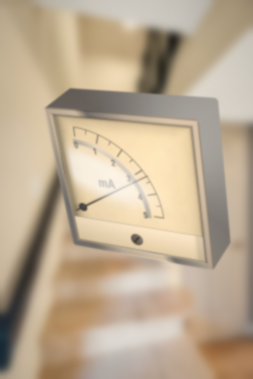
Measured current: 3.25 mA
